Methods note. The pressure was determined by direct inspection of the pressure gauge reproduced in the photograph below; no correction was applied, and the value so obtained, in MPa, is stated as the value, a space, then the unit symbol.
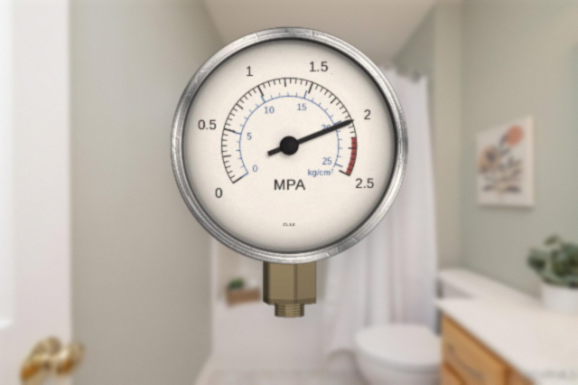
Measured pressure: 2 MPa
